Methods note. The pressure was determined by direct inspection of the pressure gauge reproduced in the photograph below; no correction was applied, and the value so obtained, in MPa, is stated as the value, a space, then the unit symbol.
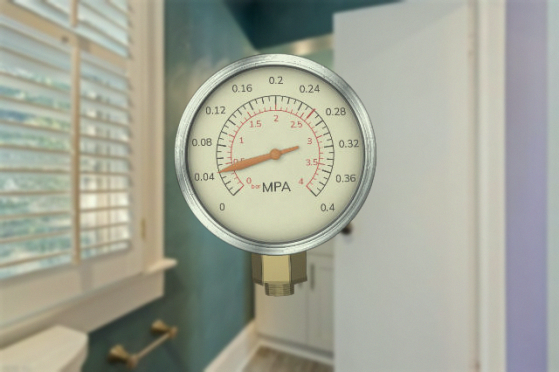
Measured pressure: 0.04 MPa
